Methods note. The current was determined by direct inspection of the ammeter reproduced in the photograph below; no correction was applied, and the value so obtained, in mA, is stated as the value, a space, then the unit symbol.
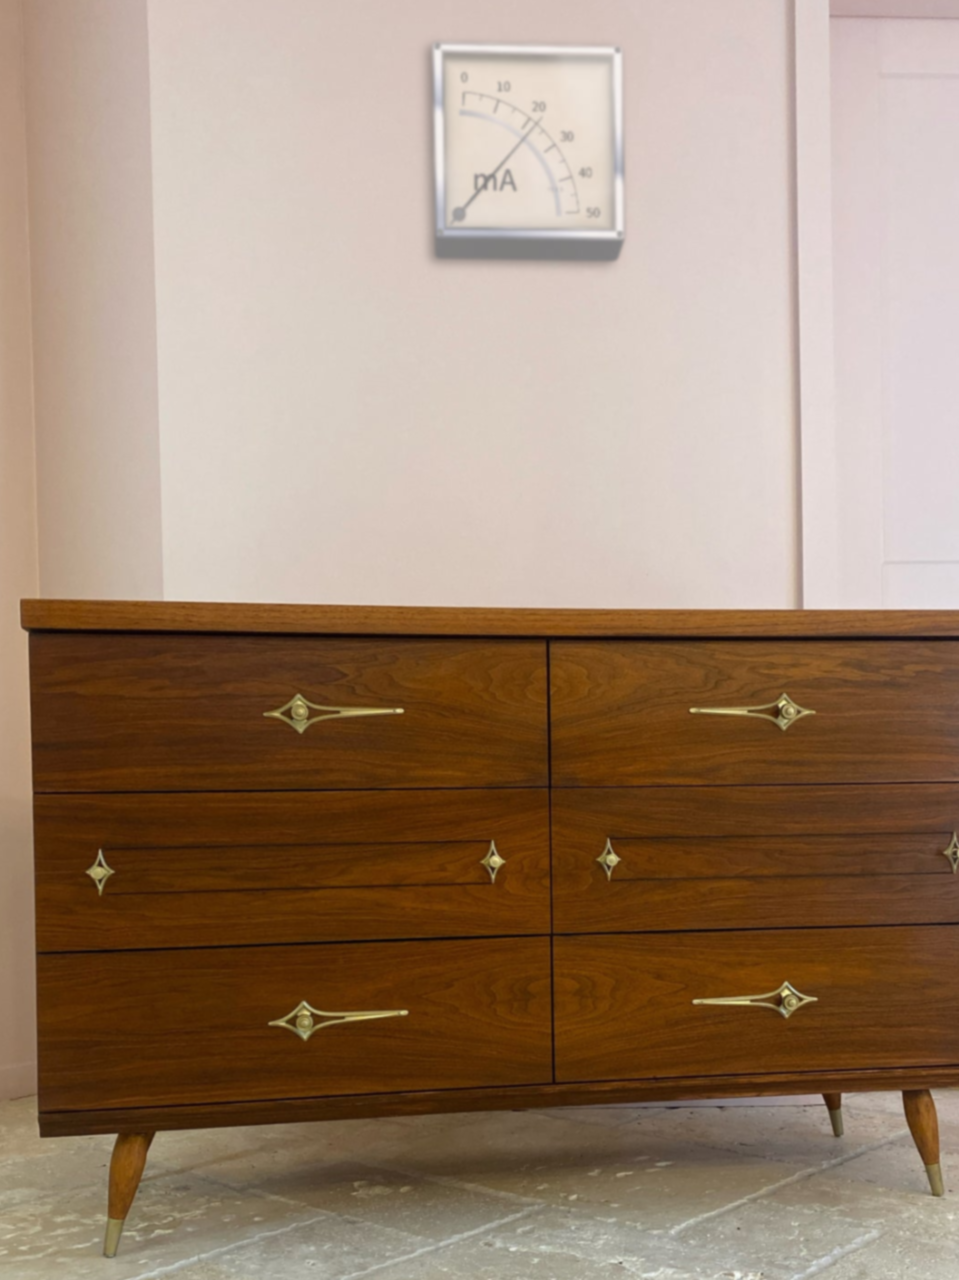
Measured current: 22.5 mA
